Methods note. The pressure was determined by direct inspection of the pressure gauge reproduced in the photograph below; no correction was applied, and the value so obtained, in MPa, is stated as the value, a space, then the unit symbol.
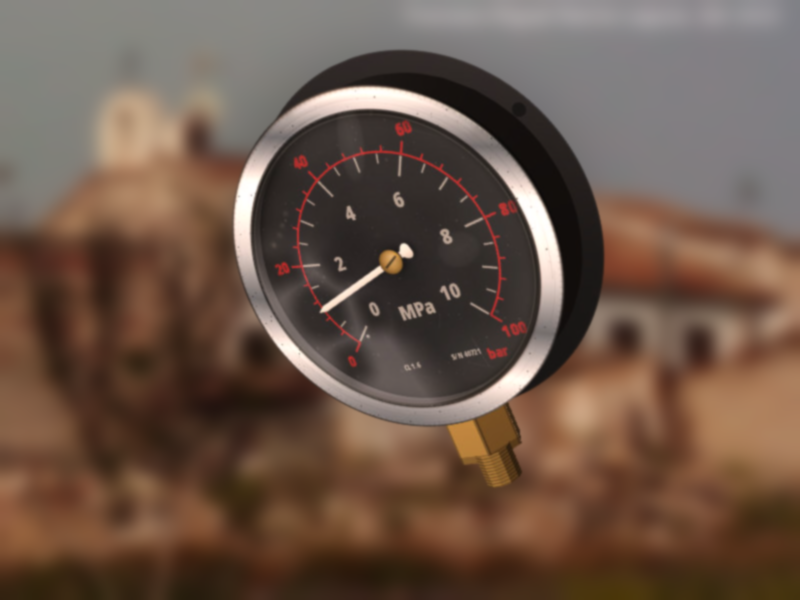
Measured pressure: 1 MPa
